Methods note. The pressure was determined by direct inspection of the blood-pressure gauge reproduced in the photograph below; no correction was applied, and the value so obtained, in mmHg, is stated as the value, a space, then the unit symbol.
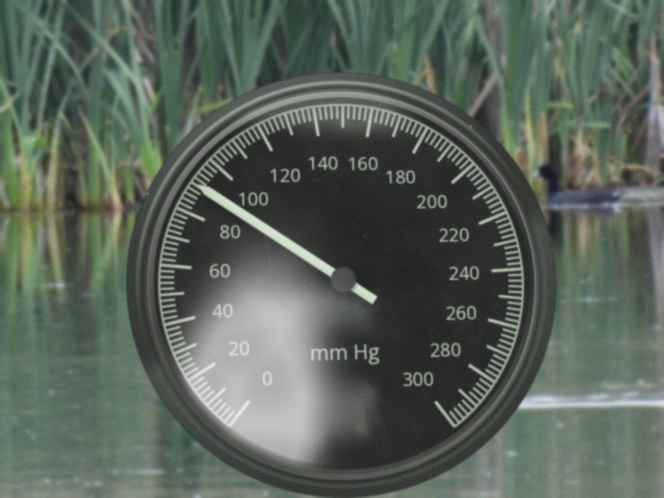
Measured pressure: 90 mmHg
